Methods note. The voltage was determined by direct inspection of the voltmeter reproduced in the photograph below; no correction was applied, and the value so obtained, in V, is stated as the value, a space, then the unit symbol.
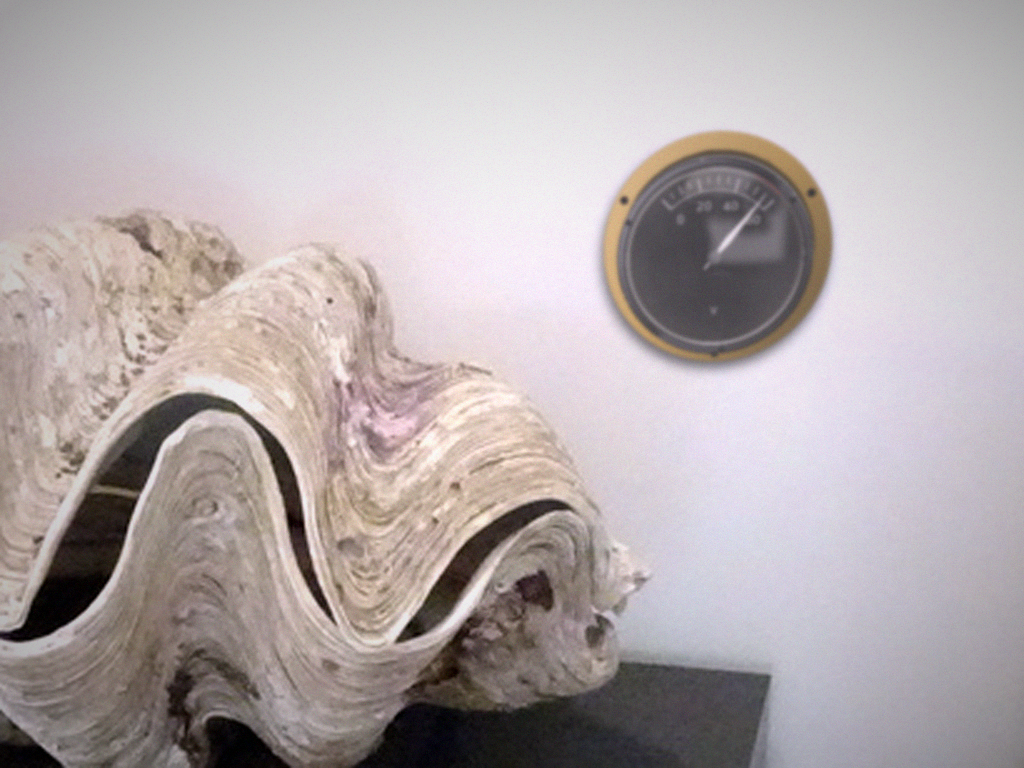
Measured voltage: 55 V
